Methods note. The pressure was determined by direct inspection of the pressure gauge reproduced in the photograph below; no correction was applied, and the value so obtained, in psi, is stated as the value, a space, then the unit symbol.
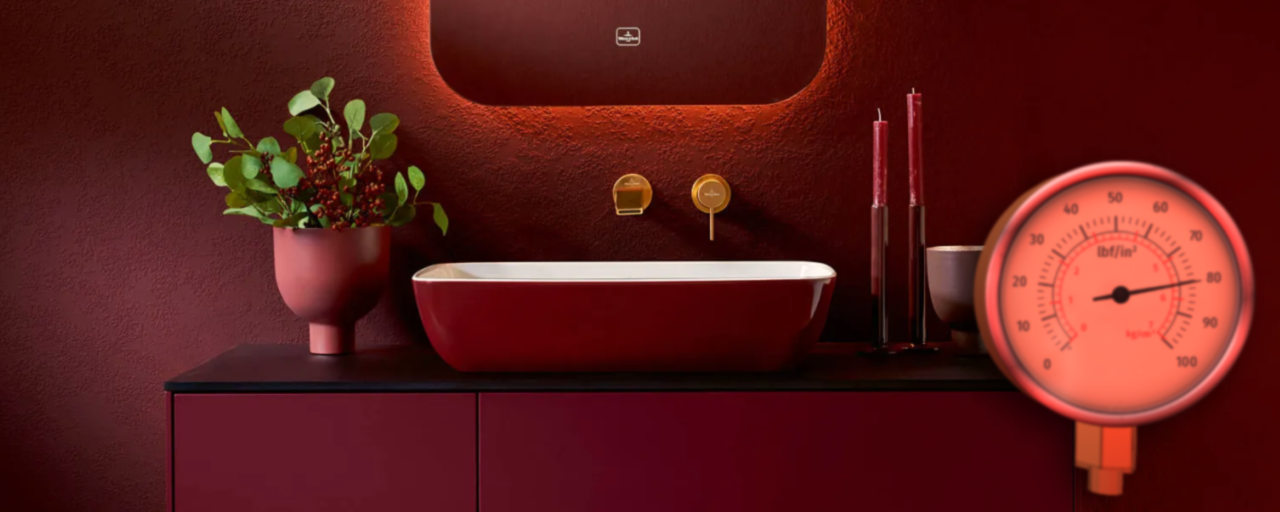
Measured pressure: 80 psi
